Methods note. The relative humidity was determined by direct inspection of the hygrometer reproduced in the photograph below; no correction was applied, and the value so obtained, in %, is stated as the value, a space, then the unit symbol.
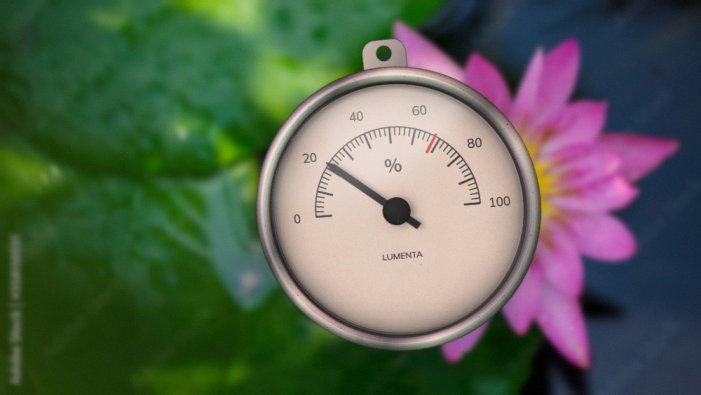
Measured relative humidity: 22 %
